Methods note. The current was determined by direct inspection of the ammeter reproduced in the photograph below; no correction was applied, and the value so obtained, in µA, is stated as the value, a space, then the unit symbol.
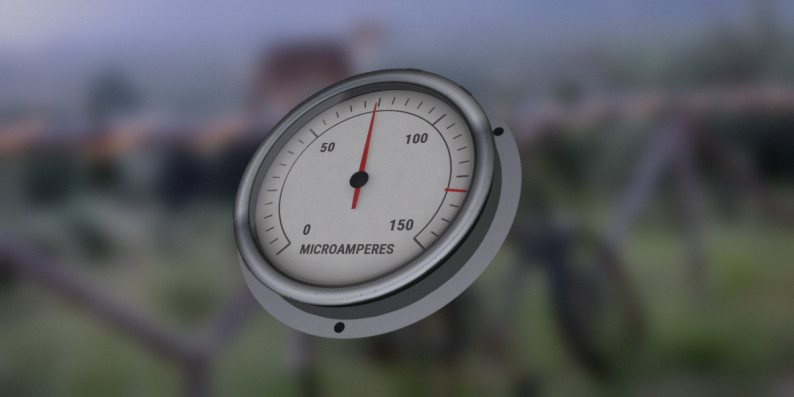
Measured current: 75 µA
